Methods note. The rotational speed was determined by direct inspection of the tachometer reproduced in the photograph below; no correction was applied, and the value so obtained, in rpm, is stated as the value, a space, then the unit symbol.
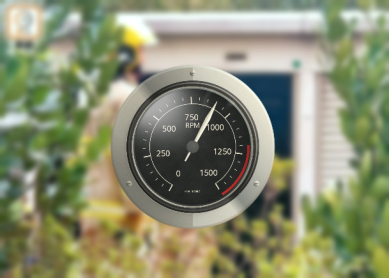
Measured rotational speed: 900 rpm
